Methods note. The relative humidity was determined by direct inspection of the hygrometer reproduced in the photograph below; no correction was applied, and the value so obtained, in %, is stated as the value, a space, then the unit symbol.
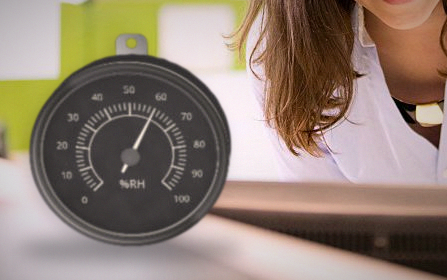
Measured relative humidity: 60 %
